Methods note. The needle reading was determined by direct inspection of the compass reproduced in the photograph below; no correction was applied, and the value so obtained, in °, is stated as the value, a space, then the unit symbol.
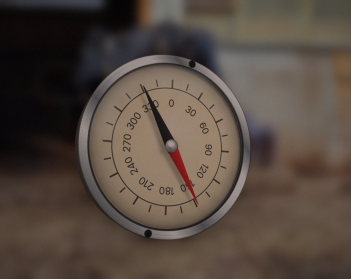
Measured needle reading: 150 °
